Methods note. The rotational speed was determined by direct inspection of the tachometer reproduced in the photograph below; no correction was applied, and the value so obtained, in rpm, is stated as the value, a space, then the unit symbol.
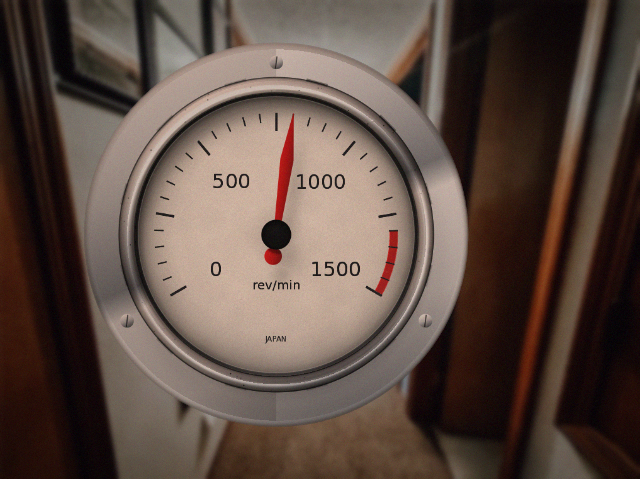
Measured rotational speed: 800 rpm
